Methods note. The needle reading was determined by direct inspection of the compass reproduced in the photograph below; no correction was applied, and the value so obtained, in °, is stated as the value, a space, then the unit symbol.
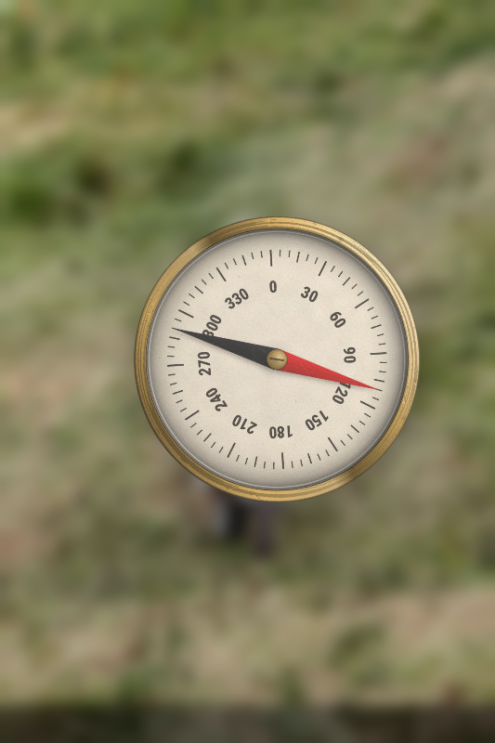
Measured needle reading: 110 °
